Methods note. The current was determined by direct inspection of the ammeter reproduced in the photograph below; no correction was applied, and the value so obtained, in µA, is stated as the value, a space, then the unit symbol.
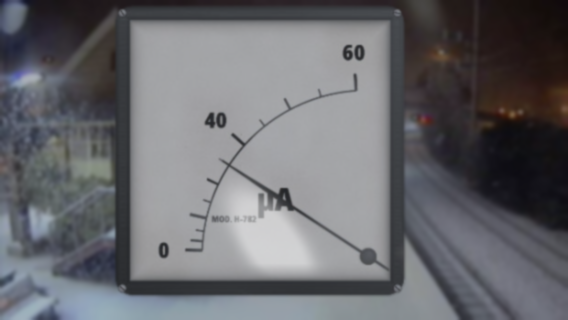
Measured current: 35 µA
